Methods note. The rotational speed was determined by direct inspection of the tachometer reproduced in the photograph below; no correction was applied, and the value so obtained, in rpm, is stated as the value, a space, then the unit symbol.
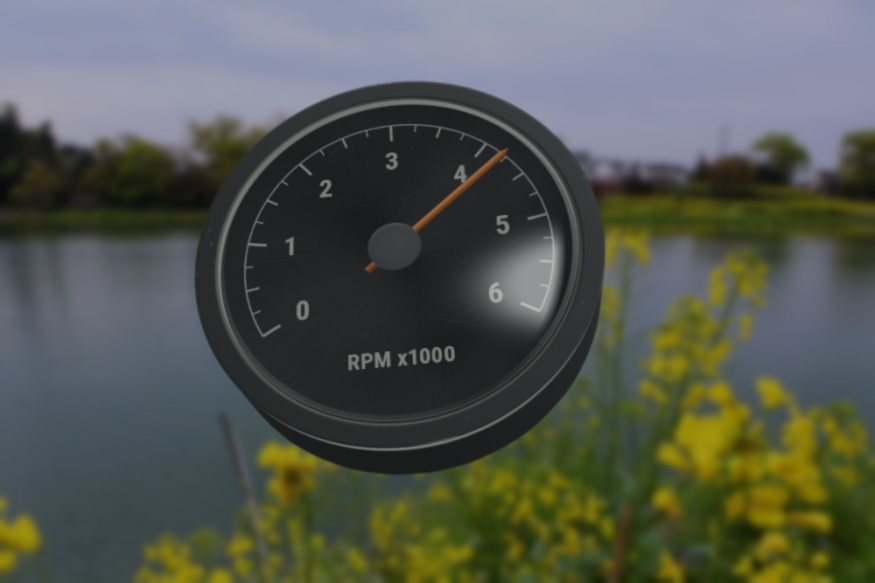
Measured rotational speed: 4250 rpm
